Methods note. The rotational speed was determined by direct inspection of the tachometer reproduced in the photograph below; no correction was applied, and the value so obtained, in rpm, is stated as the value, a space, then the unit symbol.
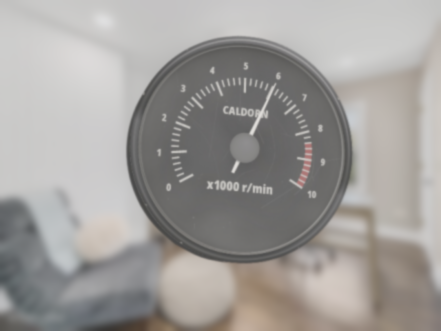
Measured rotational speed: 6000 rpm
